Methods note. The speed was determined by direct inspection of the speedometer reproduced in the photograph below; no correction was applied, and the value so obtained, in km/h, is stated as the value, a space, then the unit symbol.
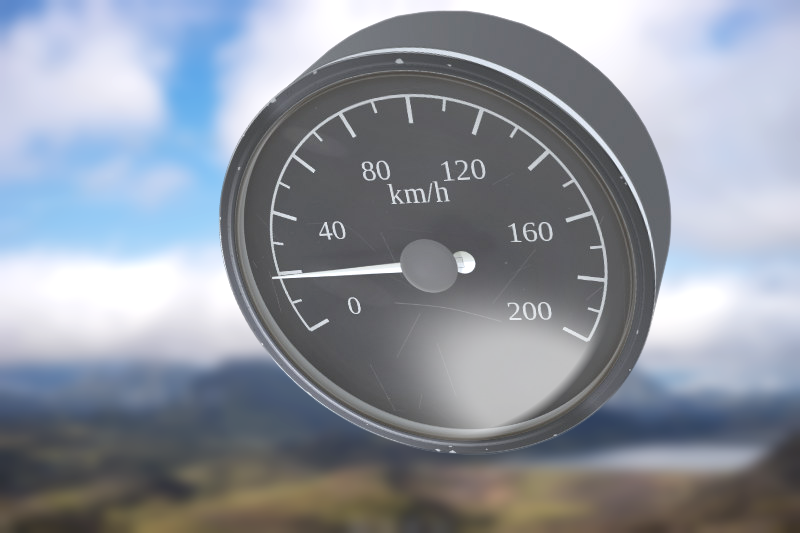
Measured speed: 20 km/h
